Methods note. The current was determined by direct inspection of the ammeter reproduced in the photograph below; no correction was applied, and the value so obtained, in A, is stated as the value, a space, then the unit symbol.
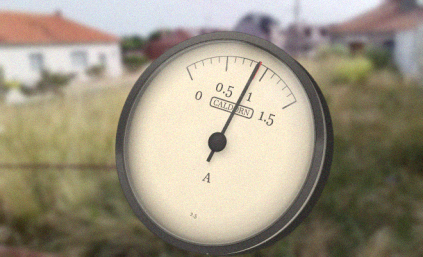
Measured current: 0.9 A
